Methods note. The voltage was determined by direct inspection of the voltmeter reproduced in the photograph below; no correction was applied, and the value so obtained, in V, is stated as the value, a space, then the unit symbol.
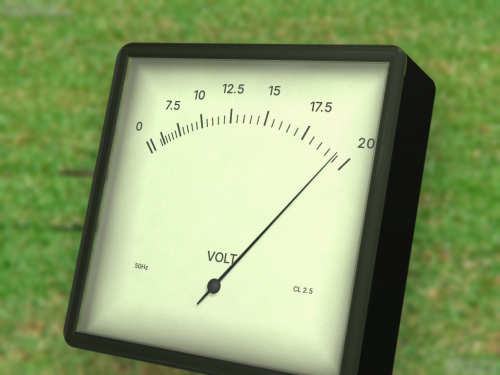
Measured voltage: 19.5 V
